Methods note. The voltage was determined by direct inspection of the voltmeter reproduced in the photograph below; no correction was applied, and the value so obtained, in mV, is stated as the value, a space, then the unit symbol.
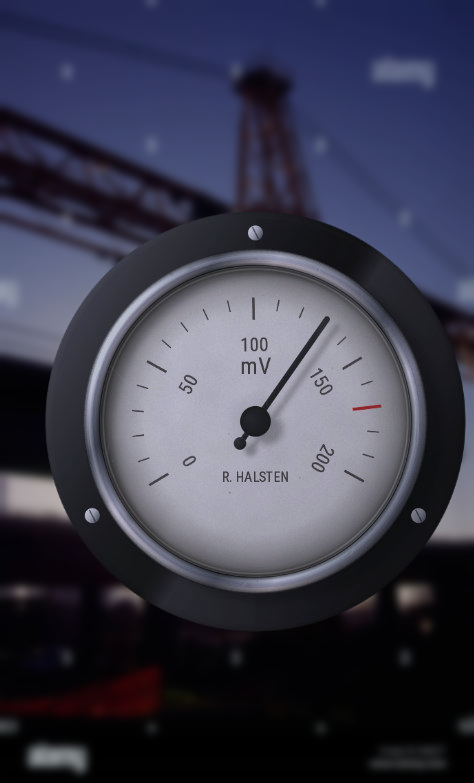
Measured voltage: 130 mV
